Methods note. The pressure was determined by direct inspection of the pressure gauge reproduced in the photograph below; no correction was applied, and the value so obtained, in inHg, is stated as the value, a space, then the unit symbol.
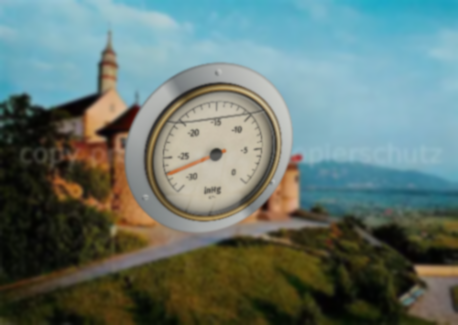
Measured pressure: -27 inHg
